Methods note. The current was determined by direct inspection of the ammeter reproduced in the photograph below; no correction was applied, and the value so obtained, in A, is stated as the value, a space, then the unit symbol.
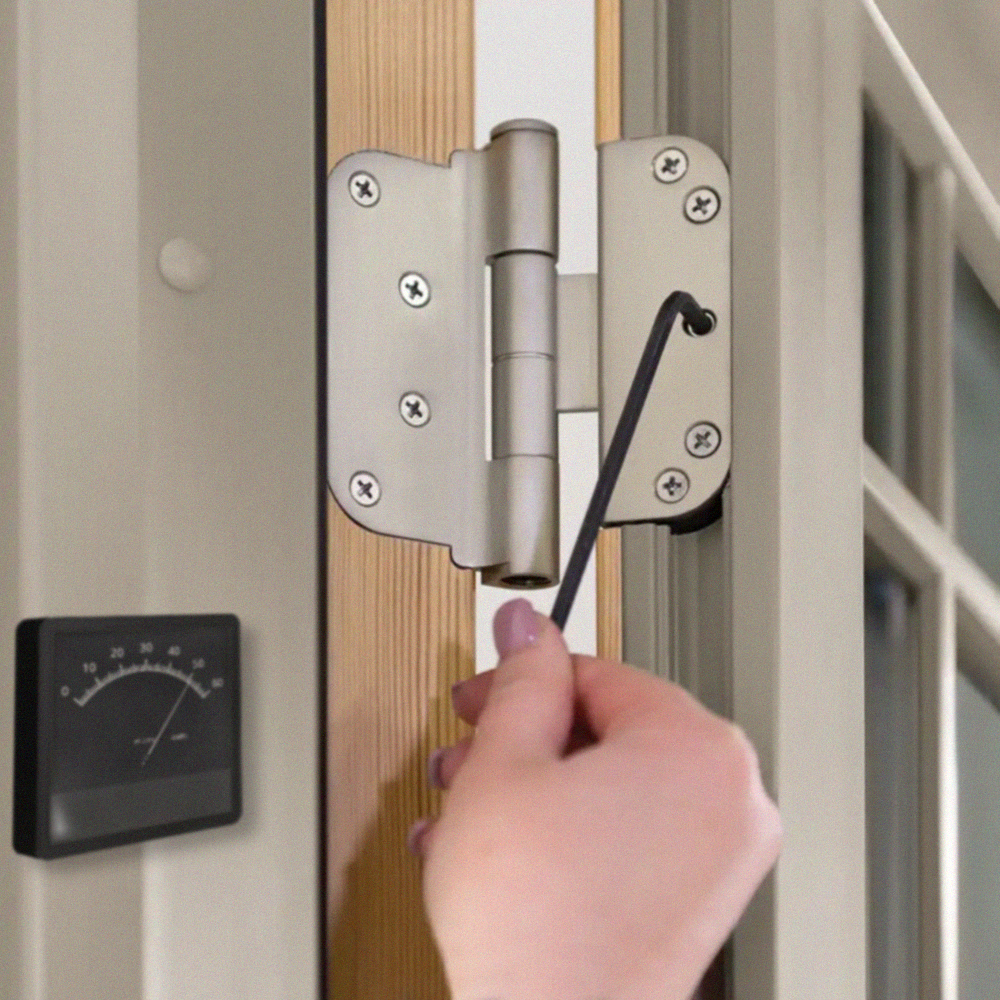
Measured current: 50 A
